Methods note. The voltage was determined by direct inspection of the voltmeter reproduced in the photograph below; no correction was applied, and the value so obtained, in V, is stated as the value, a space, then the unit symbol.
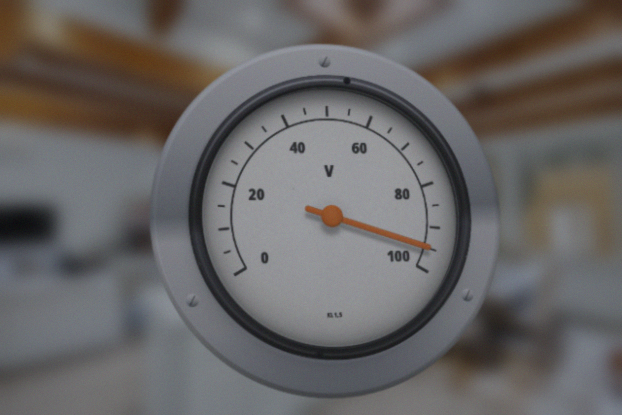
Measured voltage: 95 V
